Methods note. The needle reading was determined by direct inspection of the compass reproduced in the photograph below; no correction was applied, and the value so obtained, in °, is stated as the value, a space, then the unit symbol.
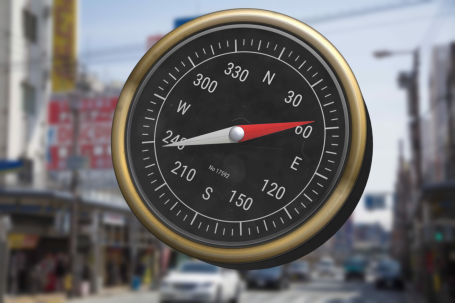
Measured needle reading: 55 °
